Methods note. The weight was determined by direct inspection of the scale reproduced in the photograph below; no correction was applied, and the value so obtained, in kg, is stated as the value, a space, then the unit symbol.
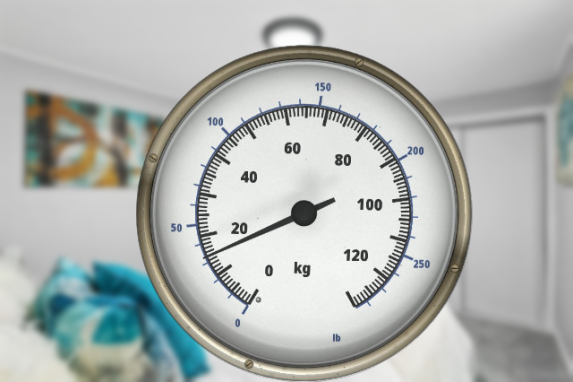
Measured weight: 15 kg
